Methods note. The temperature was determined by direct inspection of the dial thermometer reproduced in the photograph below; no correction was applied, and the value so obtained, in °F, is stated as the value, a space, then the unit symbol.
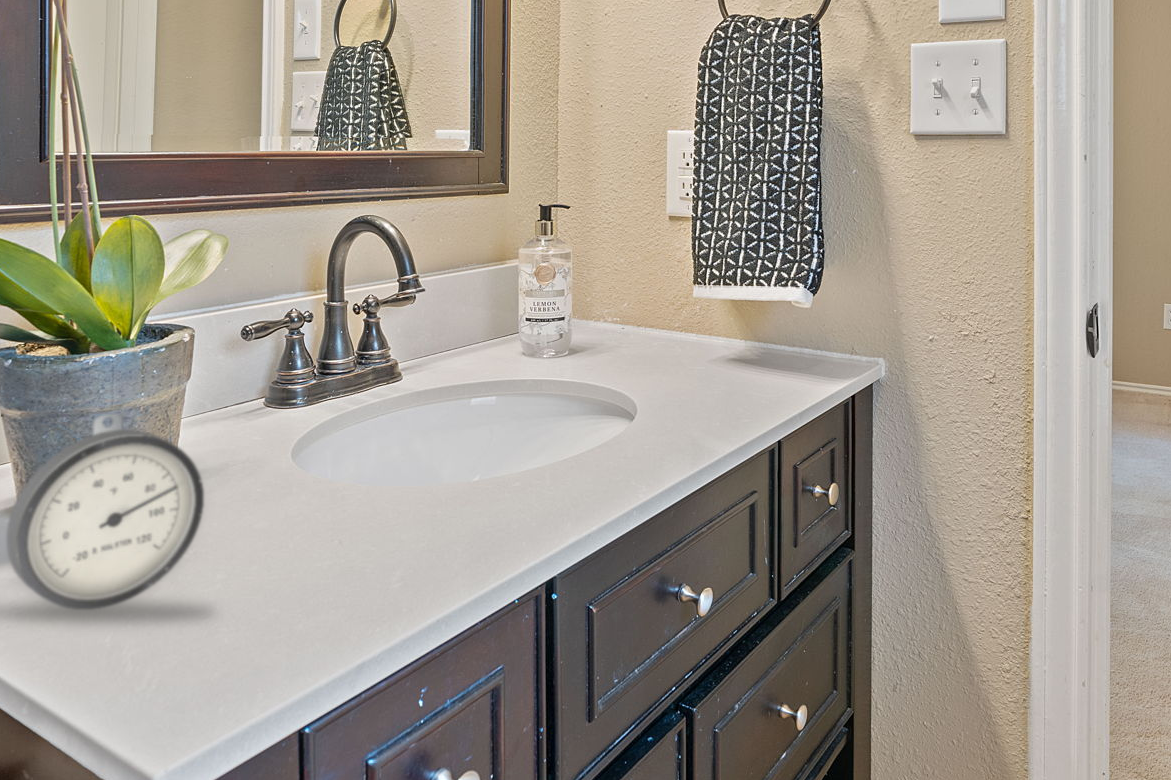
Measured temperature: 88 °F
